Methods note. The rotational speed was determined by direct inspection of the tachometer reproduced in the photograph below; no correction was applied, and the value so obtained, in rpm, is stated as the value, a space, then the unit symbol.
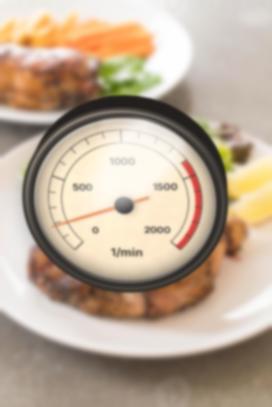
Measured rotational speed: 200 rpm
